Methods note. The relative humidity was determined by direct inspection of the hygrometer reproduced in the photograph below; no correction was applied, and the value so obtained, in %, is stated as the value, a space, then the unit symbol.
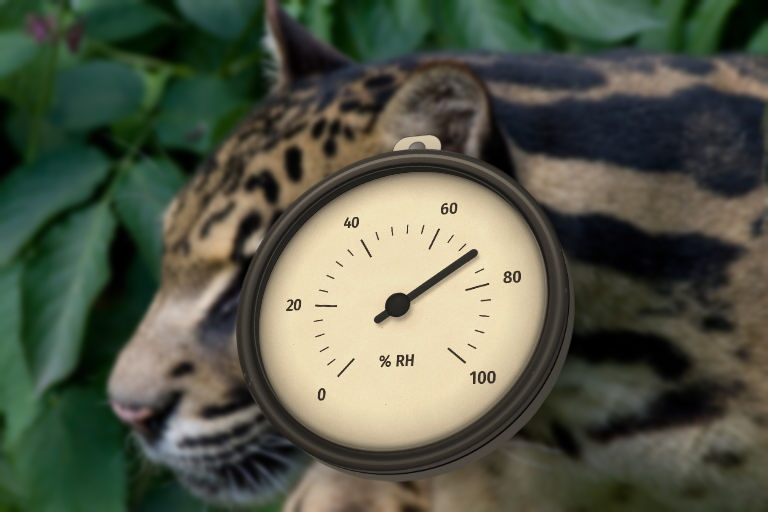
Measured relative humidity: 72 %
